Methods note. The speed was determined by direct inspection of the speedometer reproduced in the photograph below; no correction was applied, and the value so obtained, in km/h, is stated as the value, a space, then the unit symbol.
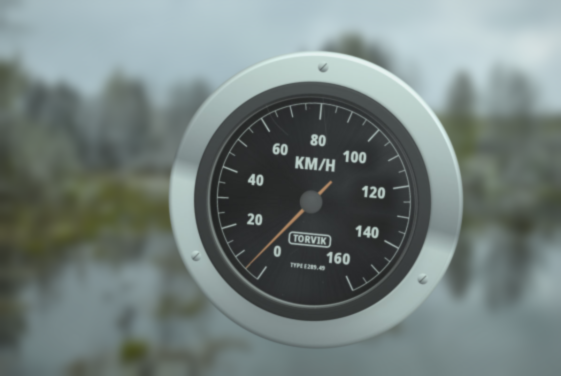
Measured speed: 5 km/h
